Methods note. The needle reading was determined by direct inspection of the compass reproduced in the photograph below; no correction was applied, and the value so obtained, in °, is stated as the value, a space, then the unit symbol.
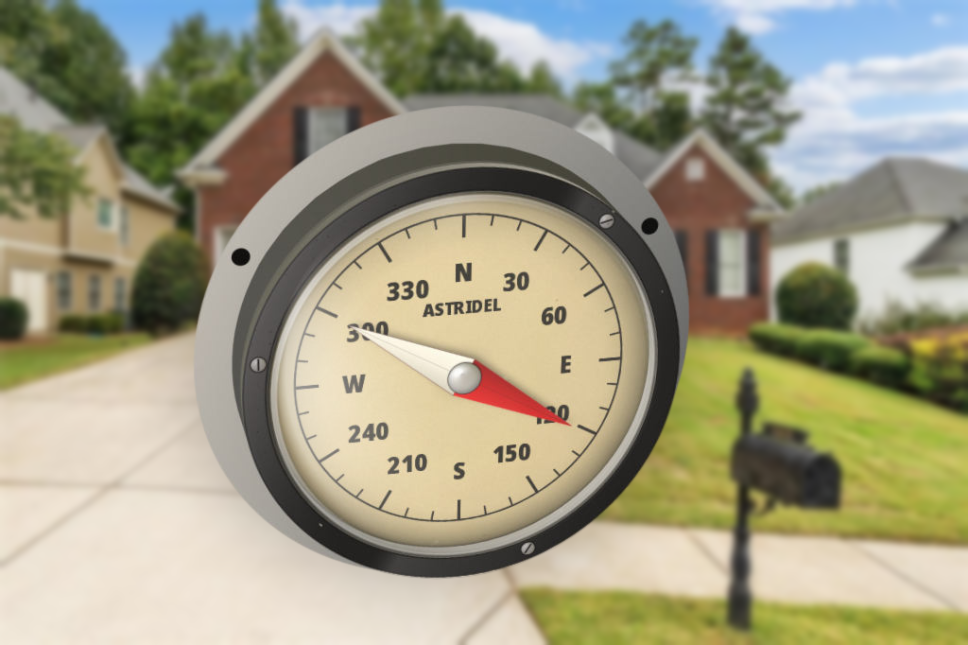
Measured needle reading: 120 °
